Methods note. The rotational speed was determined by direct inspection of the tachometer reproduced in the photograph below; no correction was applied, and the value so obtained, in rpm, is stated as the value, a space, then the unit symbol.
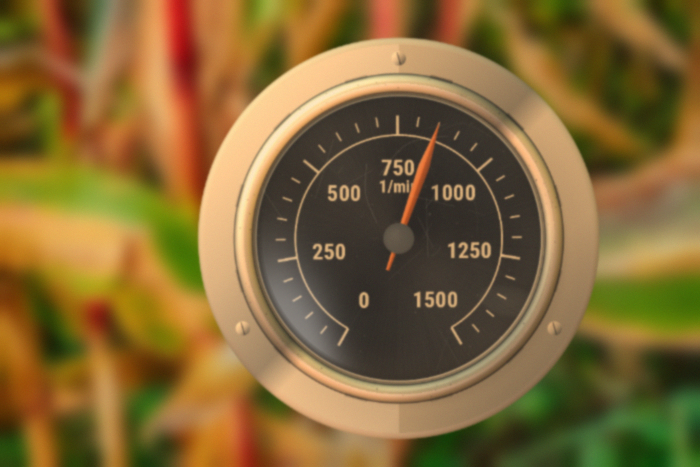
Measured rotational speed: 850 rpm
